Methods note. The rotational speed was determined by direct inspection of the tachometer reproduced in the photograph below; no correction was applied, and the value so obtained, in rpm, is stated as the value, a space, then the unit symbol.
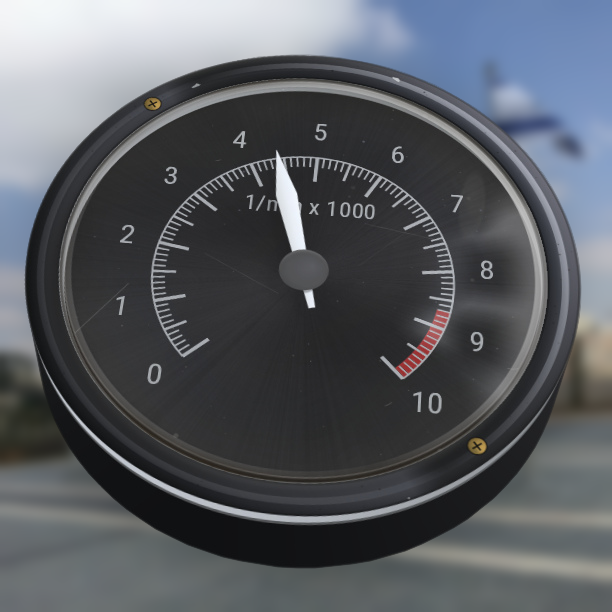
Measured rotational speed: 4400 rpm
